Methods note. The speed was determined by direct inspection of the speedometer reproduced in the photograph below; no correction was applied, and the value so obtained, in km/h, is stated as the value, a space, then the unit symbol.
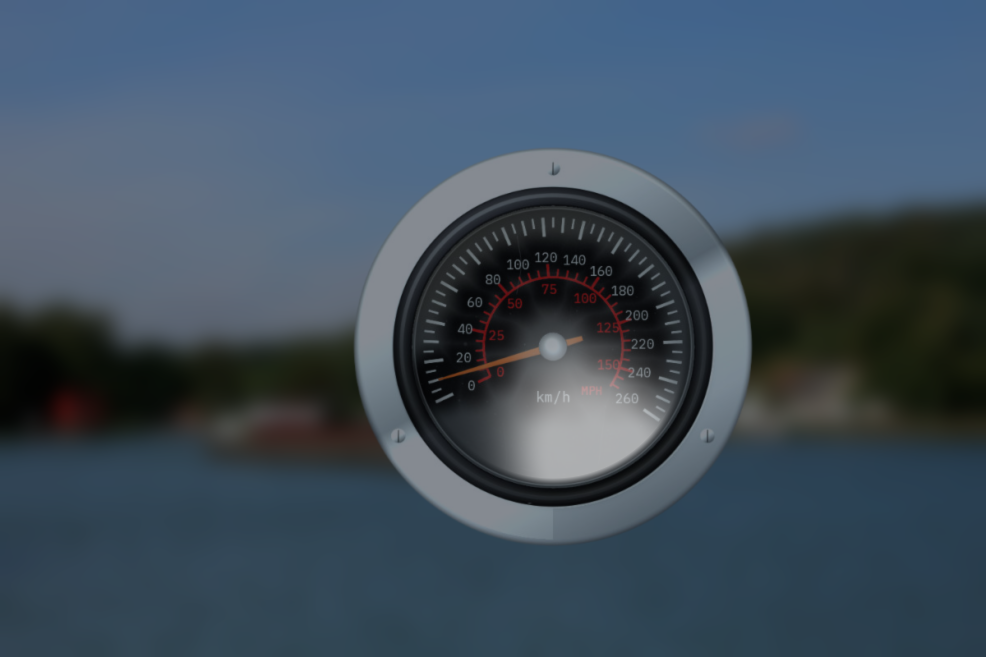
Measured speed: 10 km/h
